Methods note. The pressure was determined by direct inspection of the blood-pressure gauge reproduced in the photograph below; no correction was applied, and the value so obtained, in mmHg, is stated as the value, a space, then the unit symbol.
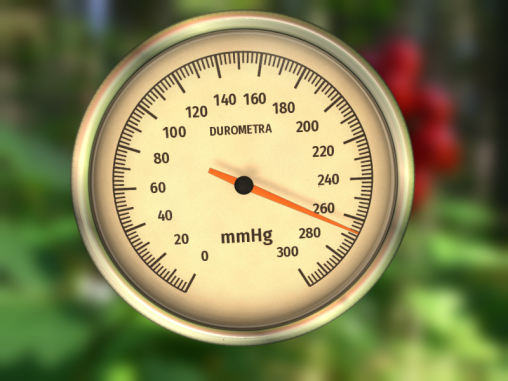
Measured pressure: 266 mmHg
